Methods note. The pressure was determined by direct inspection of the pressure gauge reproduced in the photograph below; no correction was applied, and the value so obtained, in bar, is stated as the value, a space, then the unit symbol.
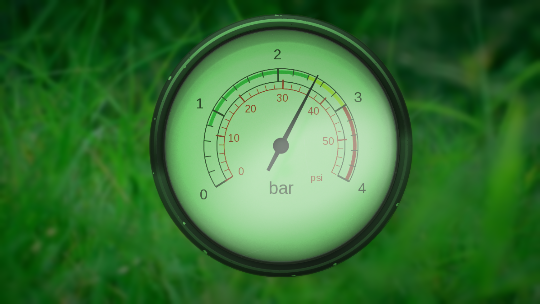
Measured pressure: 2.5 bar
